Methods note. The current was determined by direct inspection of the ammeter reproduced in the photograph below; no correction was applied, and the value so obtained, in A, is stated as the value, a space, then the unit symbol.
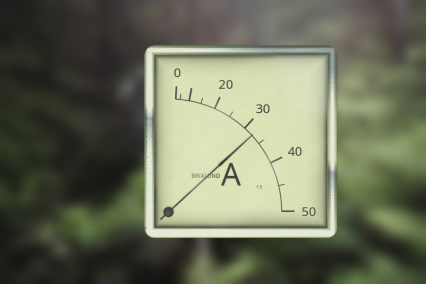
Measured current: 32.5 A
